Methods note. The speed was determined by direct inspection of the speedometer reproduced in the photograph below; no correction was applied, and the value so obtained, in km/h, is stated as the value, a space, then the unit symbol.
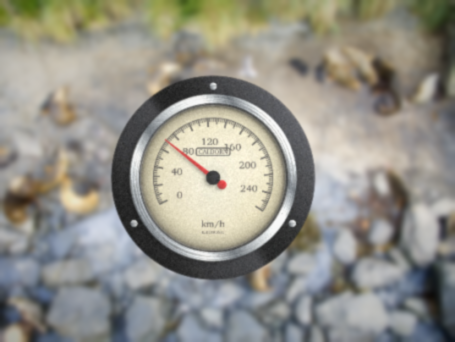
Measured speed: 70 km/h
